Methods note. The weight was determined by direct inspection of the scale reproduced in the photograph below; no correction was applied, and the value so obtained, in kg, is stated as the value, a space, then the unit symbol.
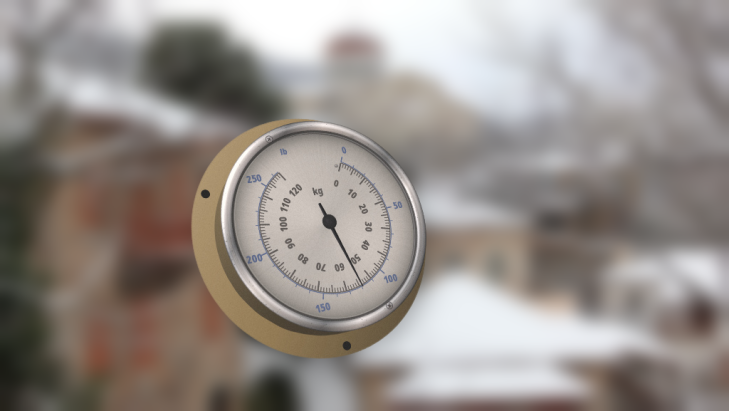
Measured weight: 55 kg
